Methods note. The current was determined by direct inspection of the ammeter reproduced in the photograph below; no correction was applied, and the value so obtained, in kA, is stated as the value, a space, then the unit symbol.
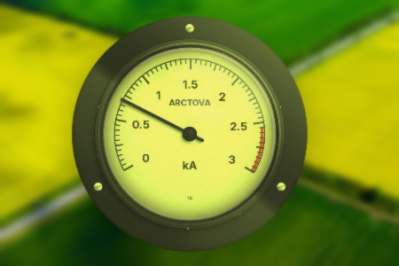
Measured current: 0.7 kA
